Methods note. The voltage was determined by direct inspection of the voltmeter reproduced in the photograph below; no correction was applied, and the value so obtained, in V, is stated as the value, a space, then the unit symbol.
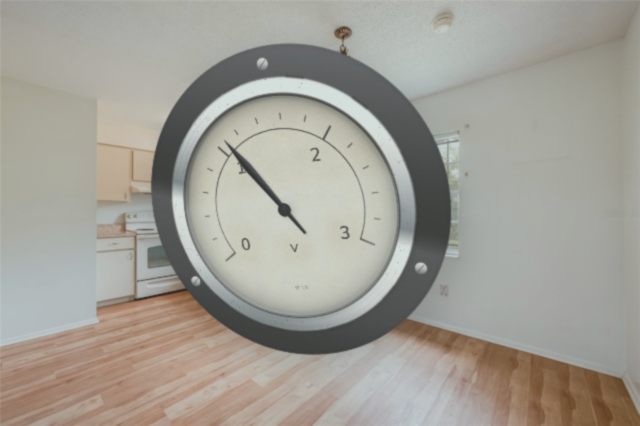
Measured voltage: 1.1 V
